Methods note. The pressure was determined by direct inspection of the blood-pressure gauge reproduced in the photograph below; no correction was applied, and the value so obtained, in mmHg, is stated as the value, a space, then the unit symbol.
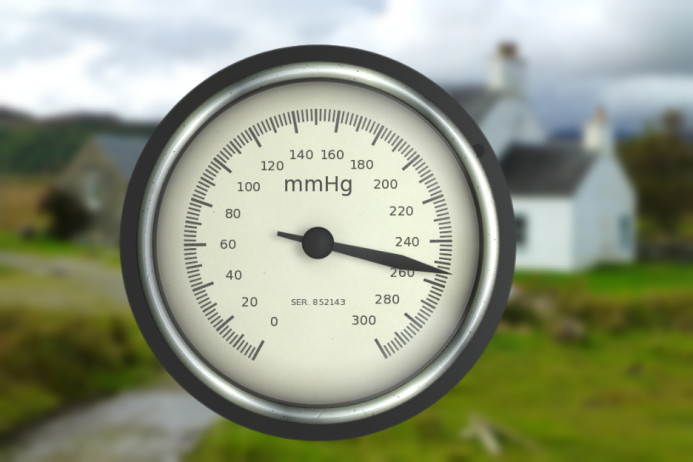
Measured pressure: 254 mmHg
